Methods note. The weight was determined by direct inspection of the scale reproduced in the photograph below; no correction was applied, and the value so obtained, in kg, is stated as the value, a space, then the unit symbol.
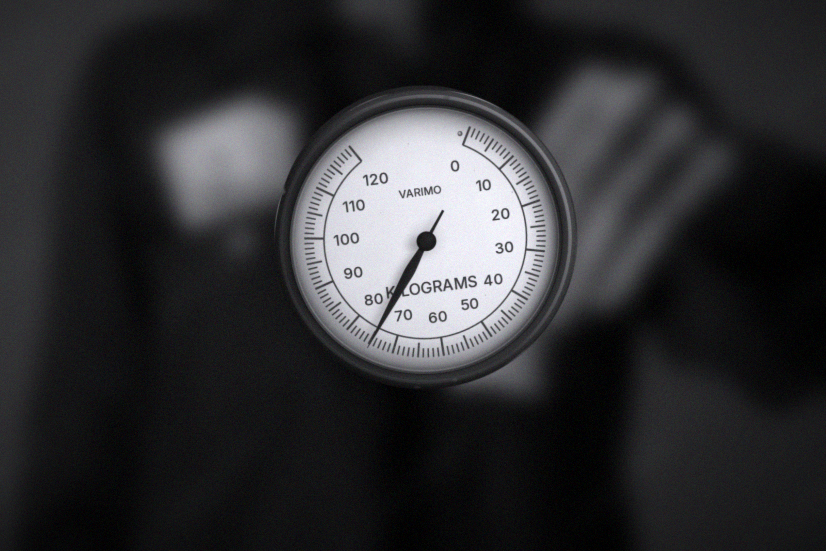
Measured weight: 75 kg
